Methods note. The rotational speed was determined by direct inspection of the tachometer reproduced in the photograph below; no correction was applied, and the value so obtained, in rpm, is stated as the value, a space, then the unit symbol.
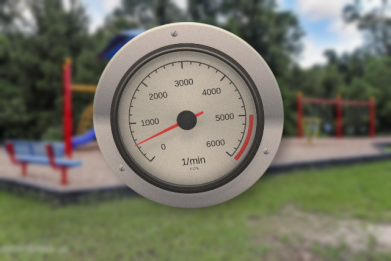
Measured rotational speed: 500 rpm
